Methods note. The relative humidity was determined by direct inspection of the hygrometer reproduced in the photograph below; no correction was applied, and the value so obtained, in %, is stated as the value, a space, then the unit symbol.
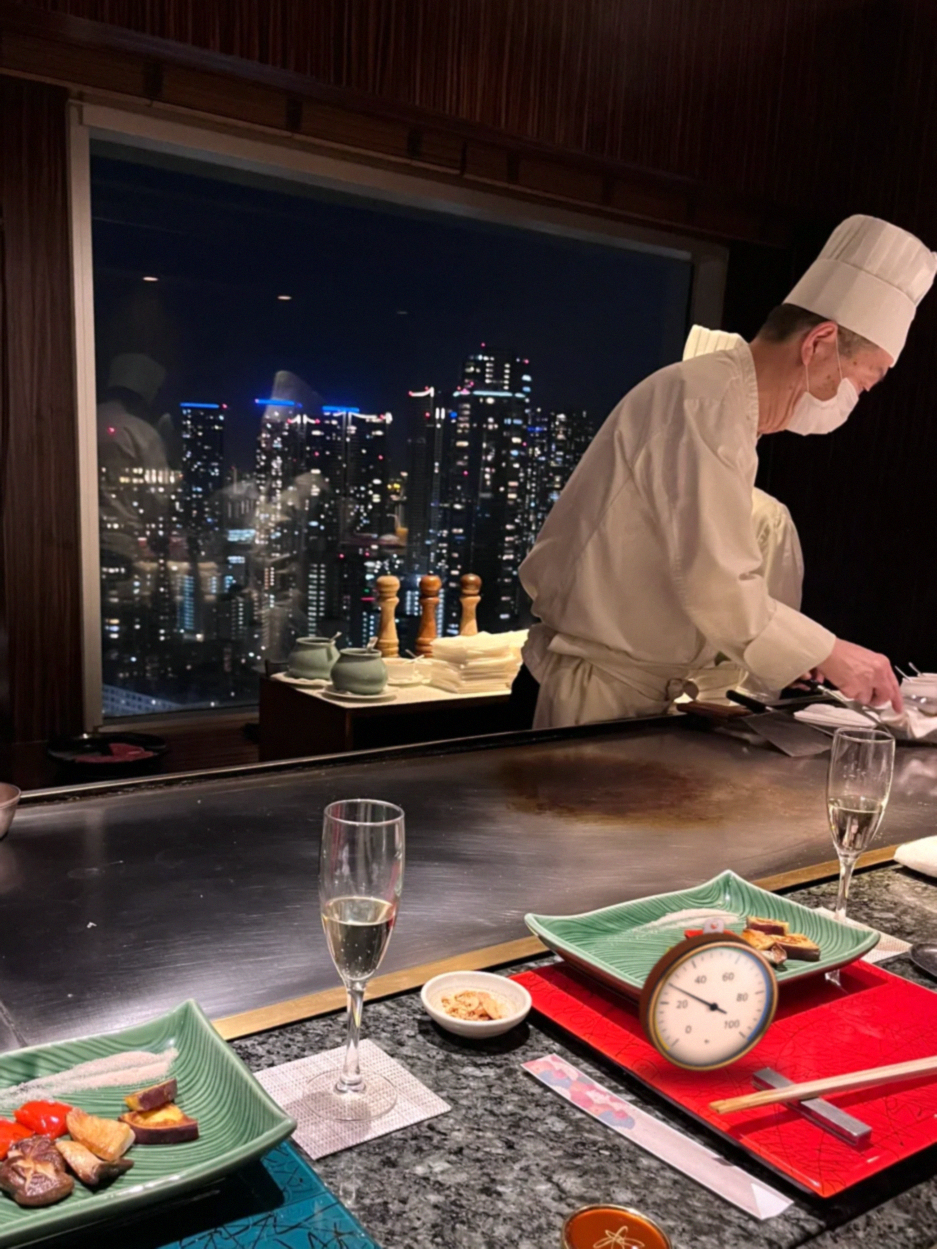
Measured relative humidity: 28 %
